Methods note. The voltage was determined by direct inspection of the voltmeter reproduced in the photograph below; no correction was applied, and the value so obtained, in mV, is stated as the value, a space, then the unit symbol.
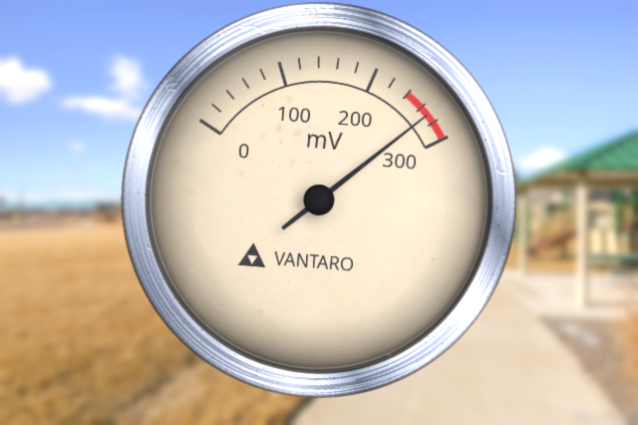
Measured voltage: 270 mV
